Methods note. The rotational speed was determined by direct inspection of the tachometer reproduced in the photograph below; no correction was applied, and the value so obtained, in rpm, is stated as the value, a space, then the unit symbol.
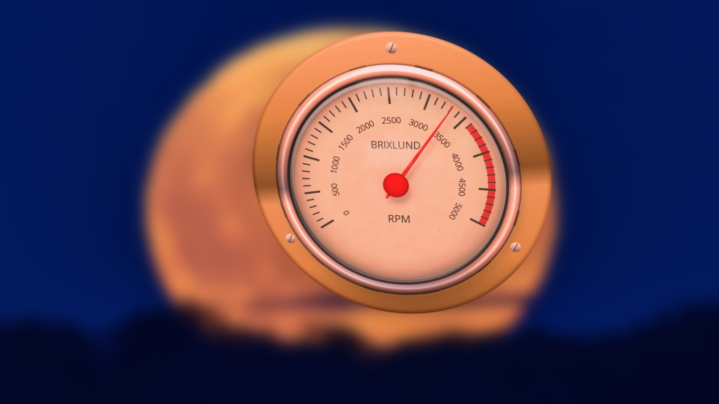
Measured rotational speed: 3300 rpm
